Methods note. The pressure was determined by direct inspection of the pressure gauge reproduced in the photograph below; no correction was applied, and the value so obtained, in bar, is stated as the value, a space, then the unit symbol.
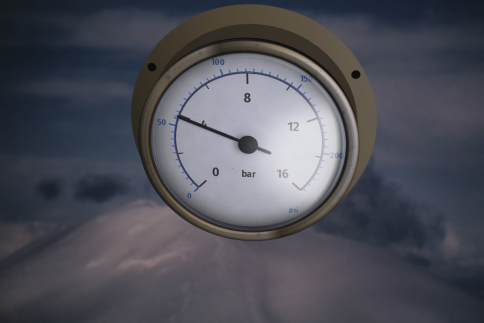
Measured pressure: 4 bar
